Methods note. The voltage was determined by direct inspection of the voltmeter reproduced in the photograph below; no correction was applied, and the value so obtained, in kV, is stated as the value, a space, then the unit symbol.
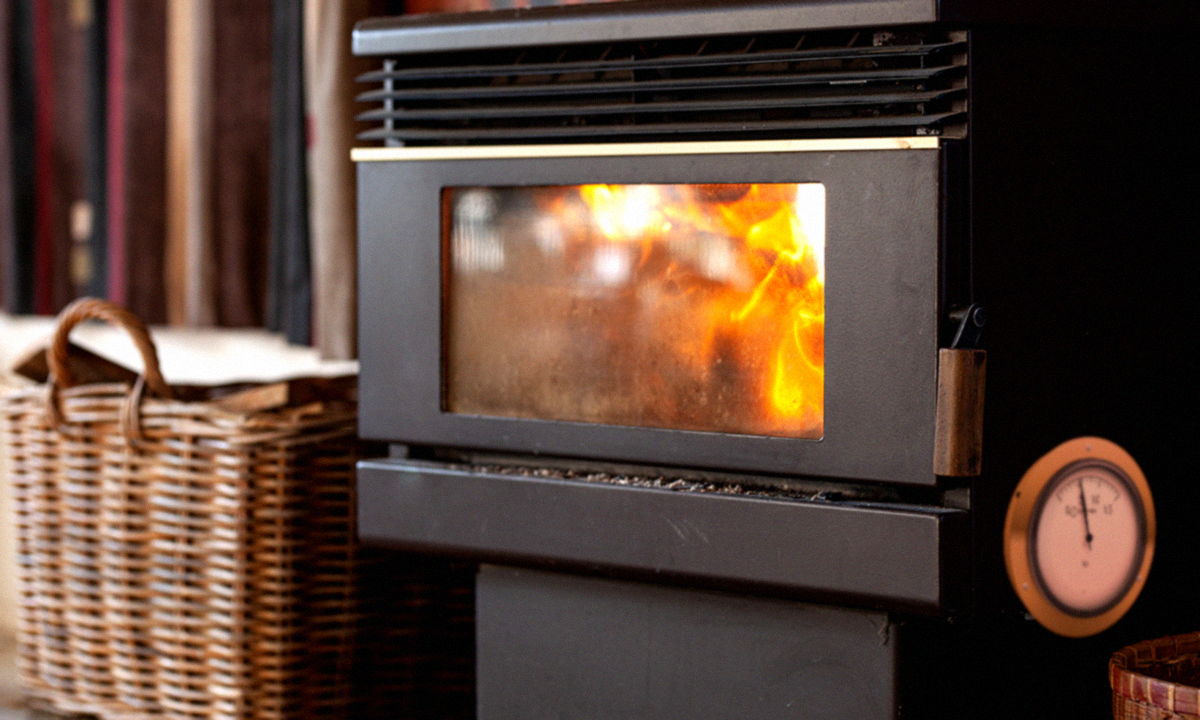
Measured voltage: 5 kV
